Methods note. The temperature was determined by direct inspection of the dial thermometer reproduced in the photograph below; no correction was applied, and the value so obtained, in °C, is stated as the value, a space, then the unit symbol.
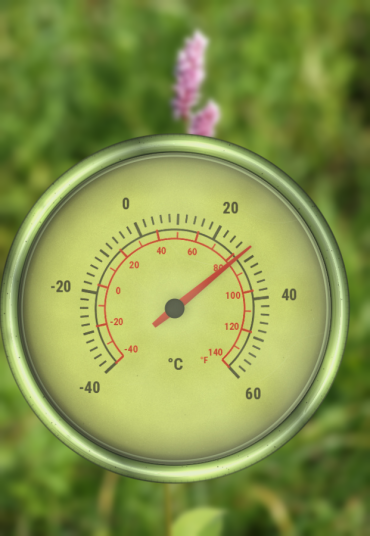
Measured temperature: 28 °C
